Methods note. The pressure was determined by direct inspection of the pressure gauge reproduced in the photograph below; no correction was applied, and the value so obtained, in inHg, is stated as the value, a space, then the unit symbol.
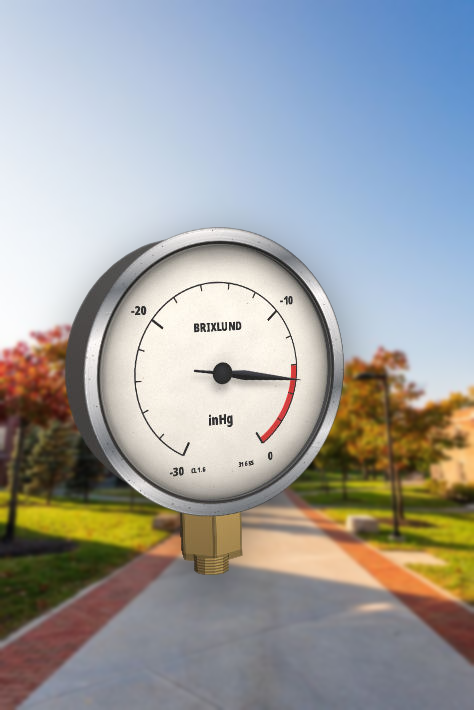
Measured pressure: -5 inHg
